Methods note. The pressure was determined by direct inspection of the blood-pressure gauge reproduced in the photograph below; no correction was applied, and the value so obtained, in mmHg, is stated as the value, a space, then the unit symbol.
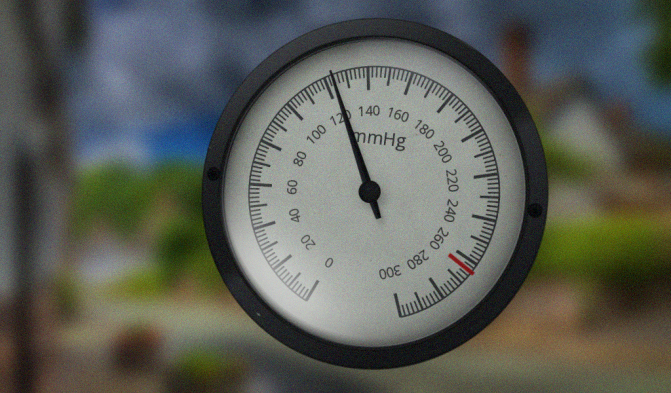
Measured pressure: 124 mmHg
